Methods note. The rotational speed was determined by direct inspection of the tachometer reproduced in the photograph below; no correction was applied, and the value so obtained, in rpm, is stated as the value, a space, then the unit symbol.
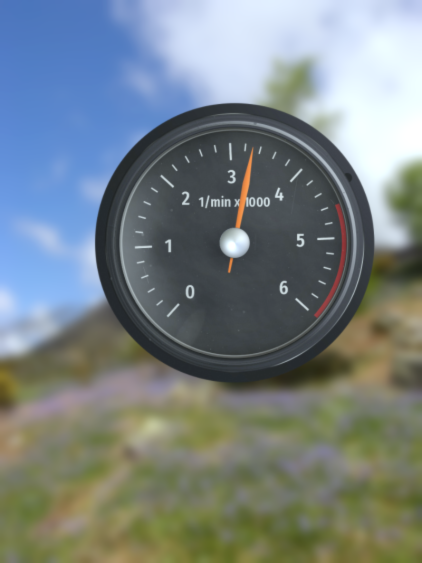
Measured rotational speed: 3300 rpm
